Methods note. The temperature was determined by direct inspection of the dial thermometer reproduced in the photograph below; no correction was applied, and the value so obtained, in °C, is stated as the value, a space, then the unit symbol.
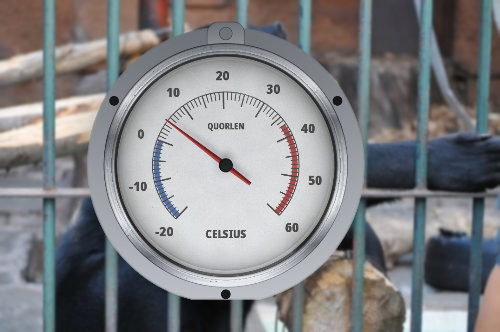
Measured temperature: 5 °C
